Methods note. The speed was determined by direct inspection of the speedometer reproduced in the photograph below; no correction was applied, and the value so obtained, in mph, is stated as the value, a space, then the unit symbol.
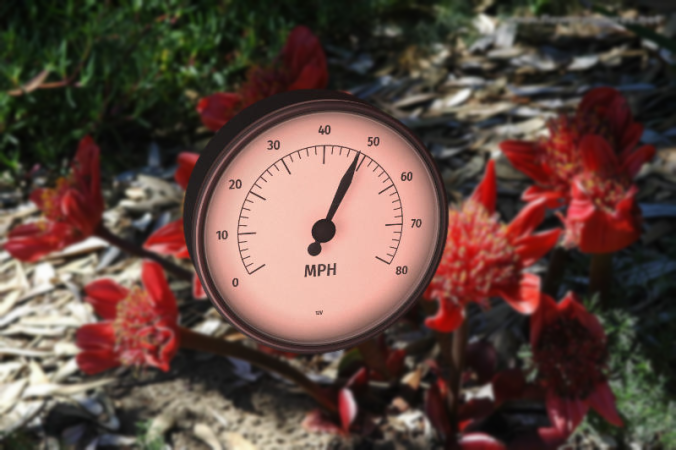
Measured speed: 48 mph
